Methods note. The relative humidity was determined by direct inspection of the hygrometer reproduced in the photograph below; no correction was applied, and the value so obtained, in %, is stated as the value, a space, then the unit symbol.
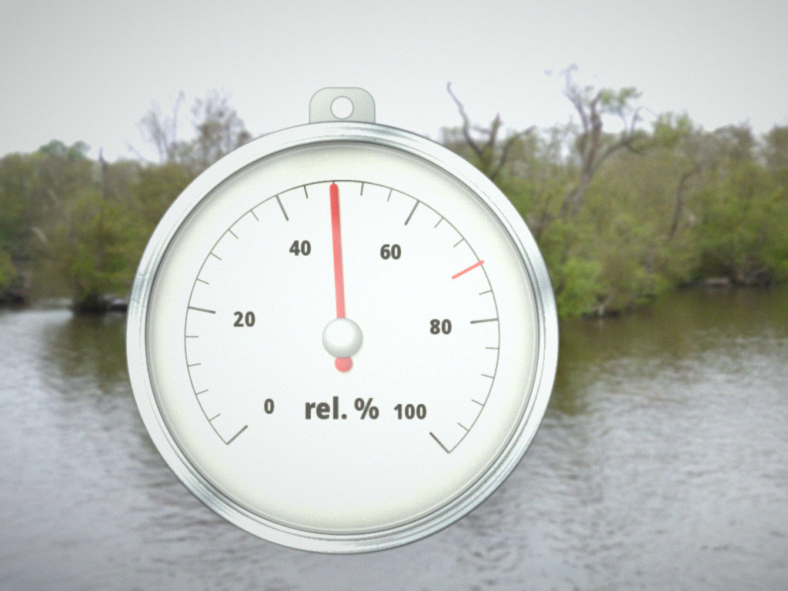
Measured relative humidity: 48 %
